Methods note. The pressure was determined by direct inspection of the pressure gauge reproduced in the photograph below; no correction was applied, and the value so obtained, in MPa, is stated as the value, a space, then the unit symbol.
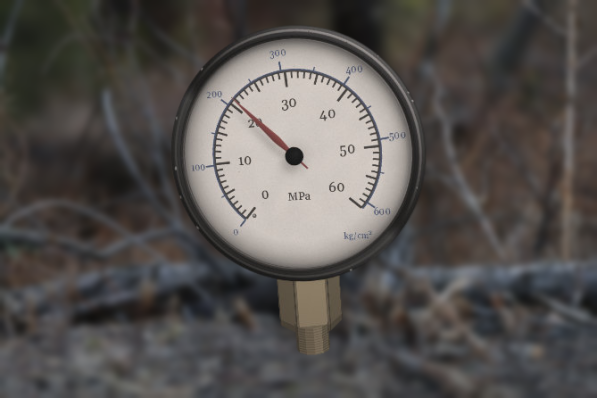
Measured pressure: 21 MPa
